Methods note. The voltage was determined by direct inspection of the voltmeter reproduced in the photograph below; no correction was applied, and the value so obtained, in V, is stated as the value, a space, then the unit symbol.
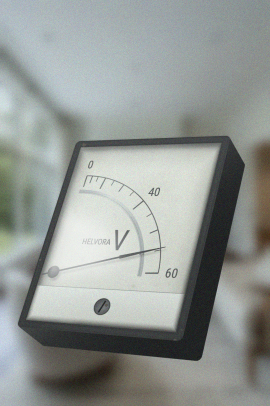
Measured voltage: 55 V
